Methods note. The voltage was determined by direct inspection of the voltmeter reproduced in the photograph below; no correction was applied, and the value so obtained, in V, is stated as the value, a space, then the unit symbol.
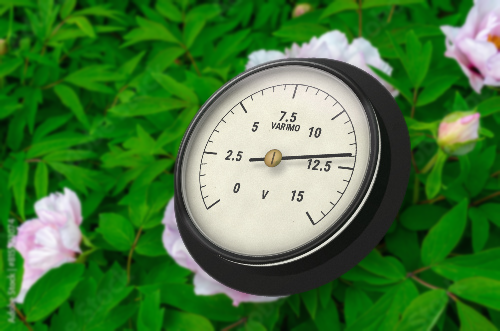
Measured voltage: 12 V
